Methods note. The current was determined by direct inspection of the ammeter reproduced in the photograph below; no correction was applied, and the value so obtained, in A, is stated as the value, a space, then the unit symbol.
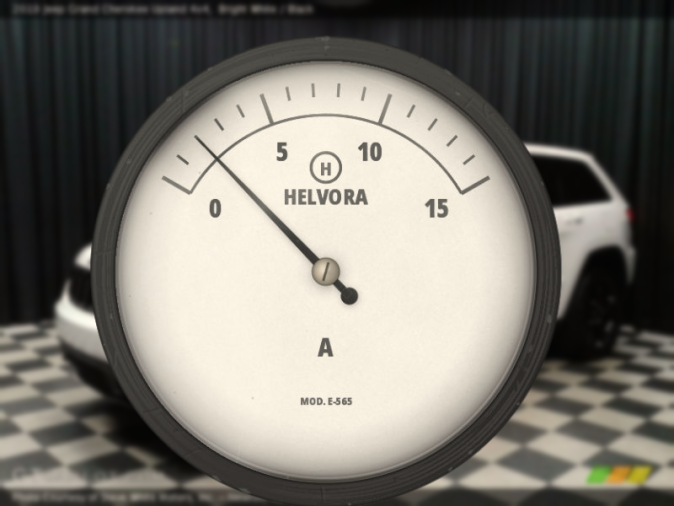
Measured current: 2 A
